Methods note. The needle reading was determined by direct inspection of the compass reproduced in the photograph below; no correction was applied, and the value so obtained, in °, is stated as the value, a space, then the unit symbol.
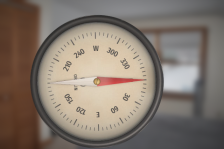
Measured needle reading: 0 °
